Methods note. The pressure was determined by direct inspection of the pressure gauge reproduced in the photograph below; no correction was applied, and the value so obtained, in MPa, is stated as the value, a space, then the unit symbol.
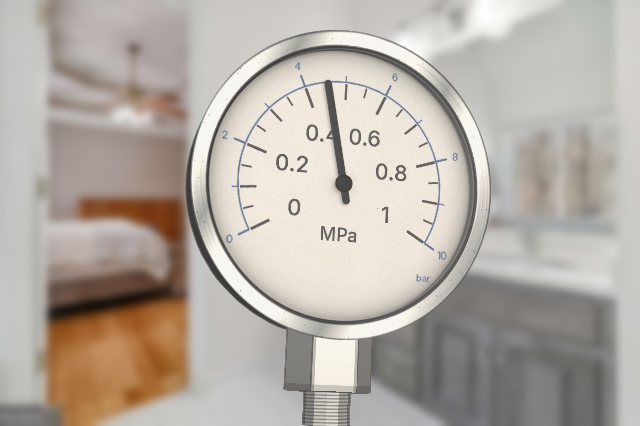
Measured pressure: 0.45 MPa
